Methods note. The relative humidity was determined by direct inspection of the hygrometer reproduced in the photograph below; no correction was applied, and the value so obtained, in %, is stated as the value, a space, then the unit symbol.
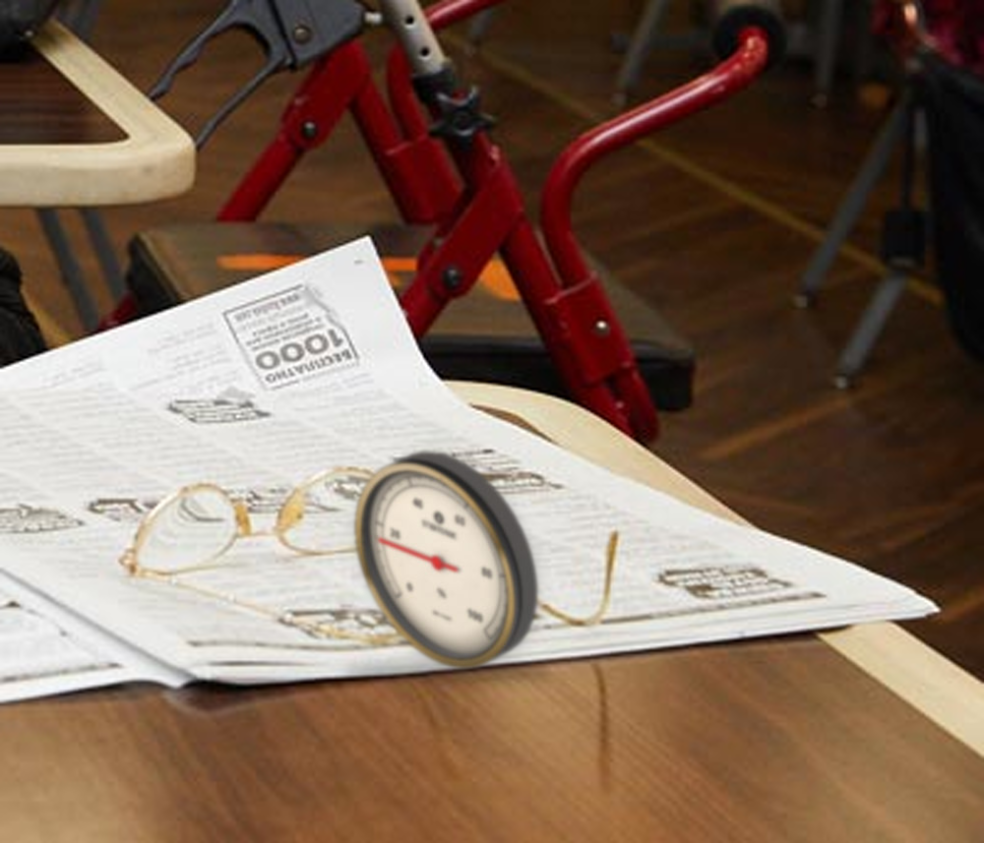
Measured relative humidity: 16 %
